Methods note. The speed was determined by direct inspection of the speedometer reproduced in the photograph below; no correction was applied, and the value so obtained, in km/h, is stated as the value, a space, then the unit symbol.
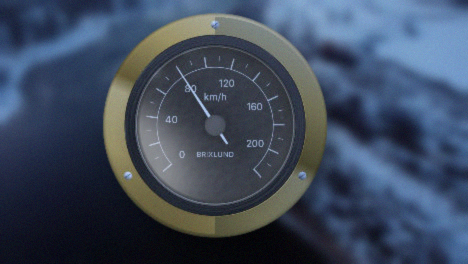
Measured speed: 80 km/h
